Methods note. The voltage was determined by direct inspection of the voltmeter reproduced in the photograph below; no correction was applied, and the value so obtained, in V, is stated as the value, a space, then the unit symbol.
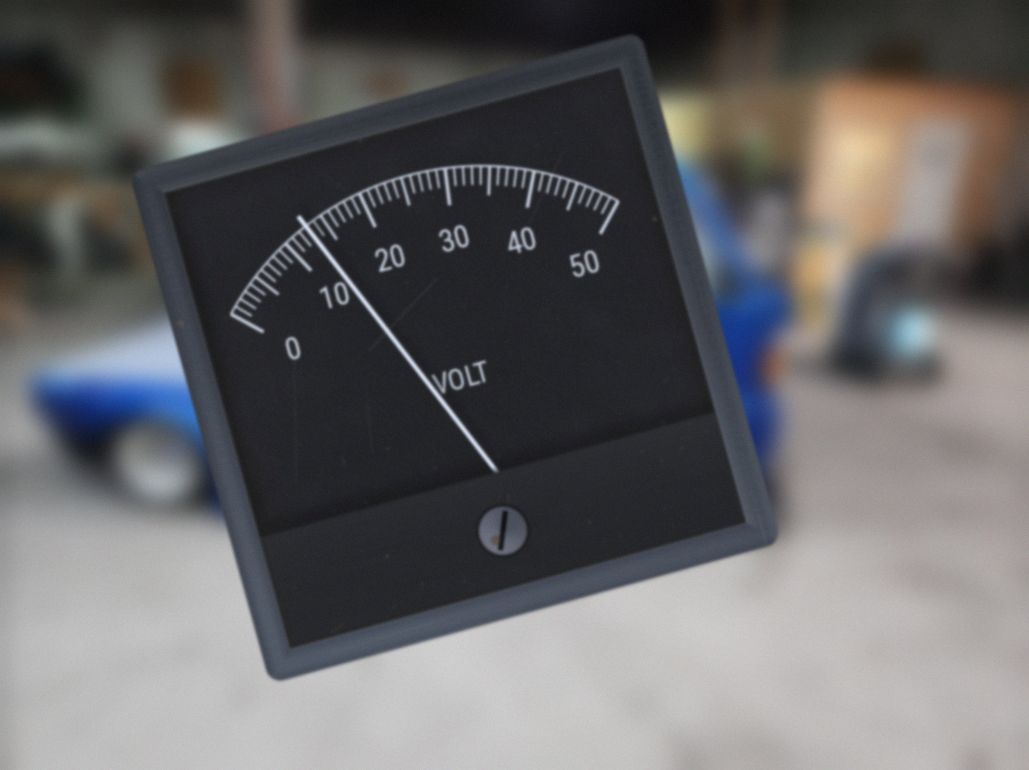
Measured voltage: 13 V
